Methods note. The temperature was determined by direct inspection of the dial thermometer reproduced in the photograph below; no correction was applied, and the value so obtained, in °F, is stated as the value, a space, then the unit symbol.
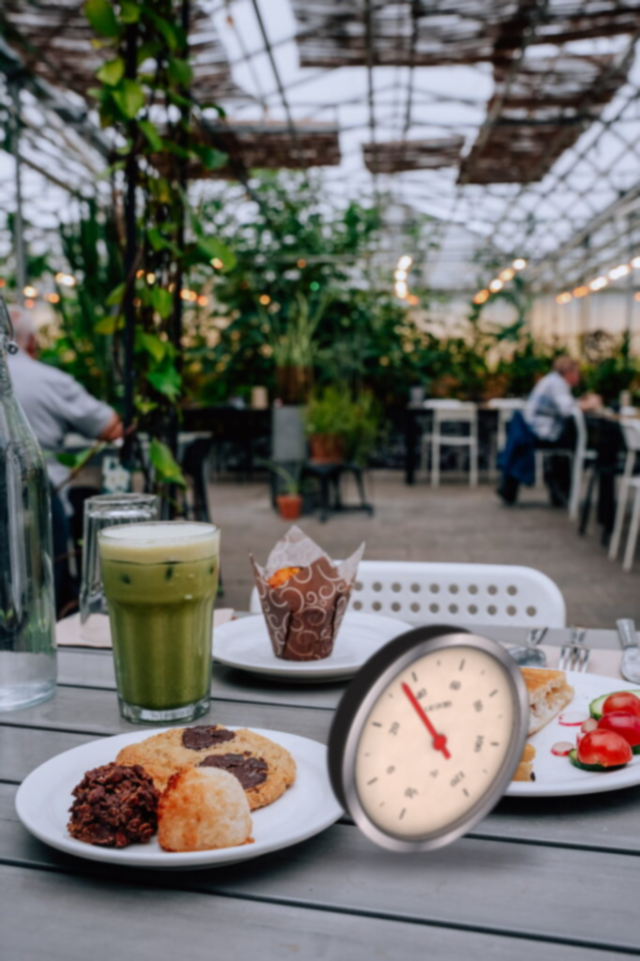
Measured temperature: 35 °F
